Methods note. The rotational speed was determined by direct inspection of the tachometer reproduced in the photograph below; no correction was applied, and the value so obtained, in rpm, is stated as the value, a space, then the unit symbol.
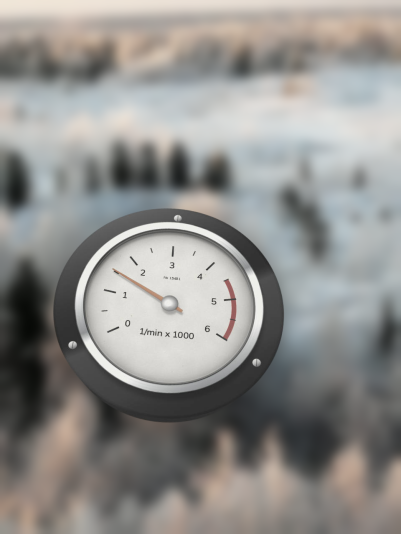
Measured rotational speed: 1500 rpm
